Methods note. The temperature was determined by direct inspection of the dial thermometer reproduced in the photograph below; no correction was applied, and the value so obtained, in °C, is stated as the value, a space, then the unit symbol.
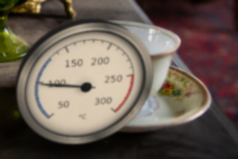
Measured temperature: 100 °C
